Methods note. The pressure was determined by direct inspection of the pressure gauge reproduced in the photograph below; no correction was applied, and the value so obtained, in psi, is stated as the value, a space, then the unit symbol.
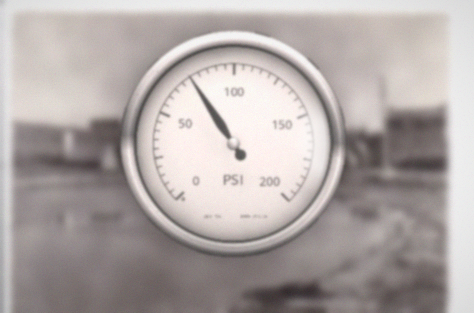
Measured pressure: 75 psi
